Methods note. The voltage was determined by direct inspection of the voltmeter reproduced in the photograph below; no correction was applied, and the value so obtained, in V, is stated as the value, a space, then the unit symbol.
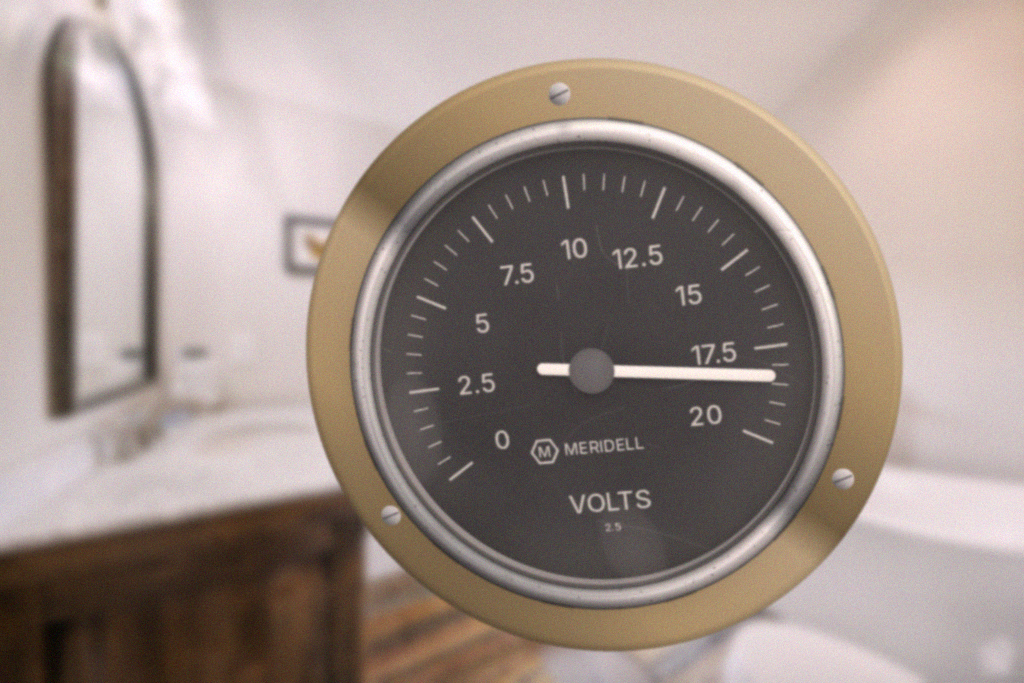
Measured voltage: 18.25 V
